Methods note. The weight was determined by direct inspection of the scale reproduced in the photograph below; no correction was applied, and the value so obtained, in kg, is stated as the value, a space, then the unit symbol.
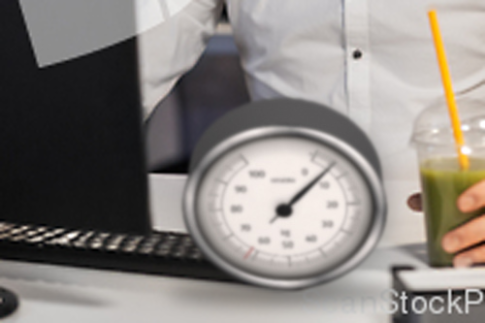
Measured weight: 5 kg
